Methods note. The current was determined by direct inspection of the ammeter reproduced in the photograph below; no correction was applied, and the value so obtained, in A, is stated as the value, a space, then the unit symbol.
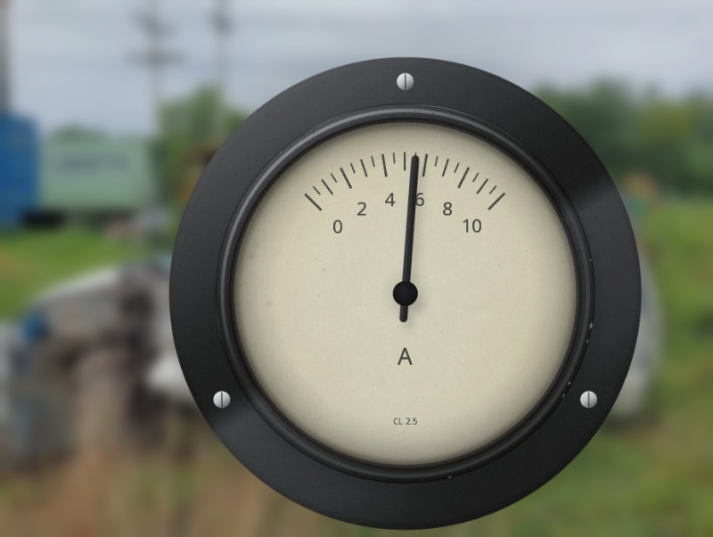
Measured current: 5.5 A
